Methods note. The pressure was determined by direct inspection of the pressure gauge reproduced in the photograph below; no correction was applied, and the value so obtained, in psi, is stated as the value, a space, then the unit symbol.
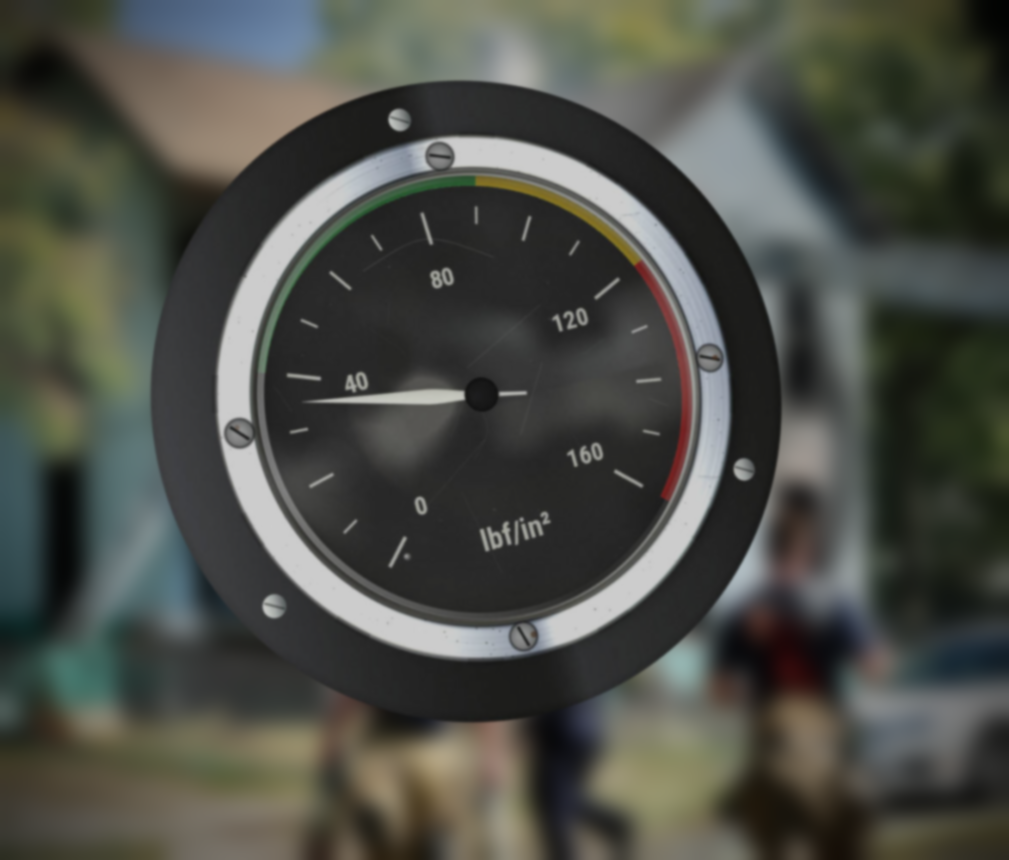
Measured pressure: 35 psi
